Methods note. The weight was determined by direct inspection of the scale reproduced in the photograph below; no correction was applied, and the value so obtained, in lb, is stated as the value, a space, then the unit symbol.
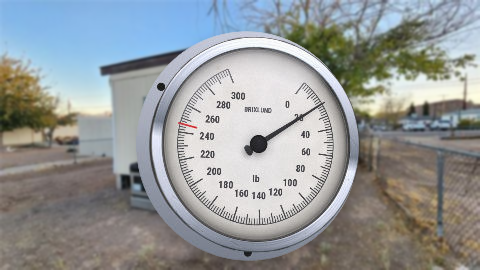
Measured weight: 20 lb
